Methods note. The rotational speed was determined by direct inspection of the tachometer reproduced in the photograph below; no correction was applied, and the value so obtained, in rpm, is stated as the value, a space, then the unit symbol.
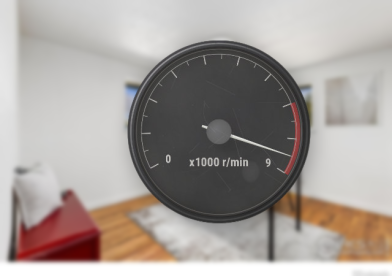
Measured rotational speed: 8500 rpm
